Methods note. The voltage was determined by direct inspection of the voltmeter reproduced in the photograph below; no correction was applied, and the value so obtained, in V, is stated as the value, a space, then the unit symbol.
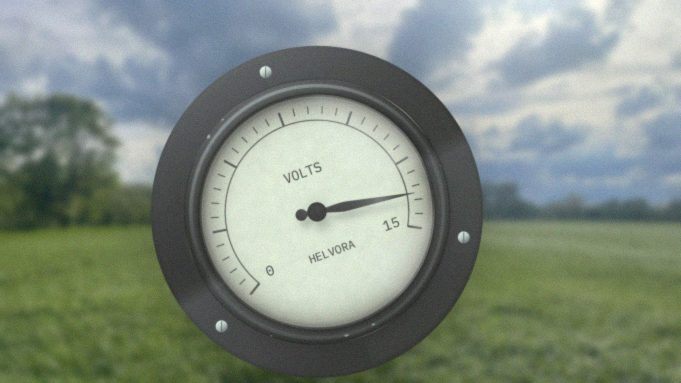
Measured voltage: 13.75 V
